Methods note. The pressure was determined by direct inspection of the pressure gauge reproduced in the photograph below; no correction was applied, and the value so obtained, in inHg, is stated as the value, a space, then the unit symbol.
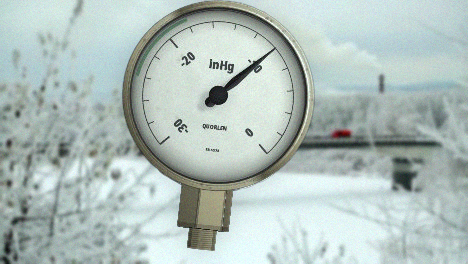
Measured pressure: -10 inHg
